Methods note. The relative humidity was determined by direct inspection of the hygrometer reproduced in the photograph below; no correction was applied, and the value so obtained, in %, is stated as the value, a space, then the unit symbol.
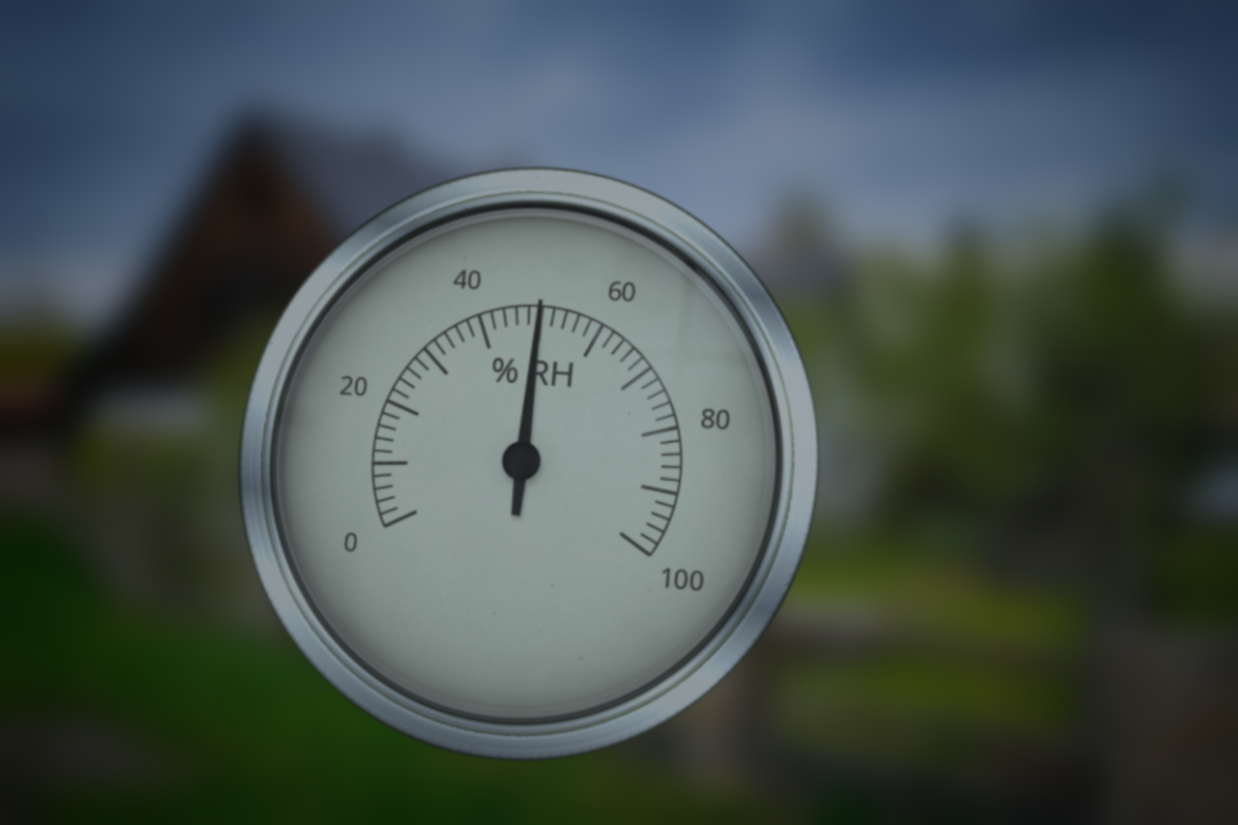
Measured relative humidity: 50 %
